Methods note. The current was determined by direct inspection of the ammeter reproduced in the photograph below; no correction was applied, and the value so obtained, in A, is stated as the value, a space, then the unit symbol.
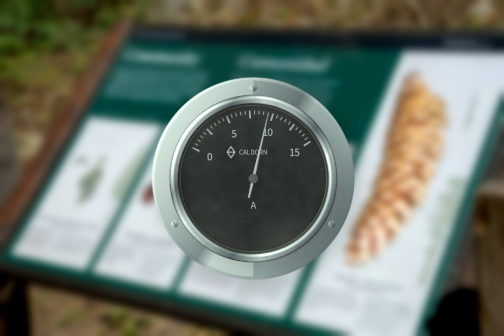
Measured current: 9.5 A
